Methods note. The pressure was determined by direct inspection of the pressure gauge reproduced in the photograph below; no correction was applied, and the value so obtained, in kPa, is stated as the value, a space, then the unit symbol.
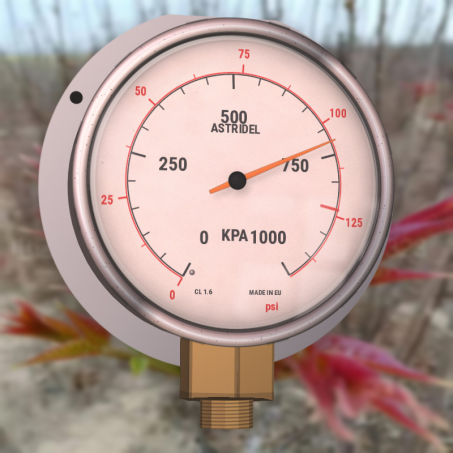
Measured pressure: 725 kPa
